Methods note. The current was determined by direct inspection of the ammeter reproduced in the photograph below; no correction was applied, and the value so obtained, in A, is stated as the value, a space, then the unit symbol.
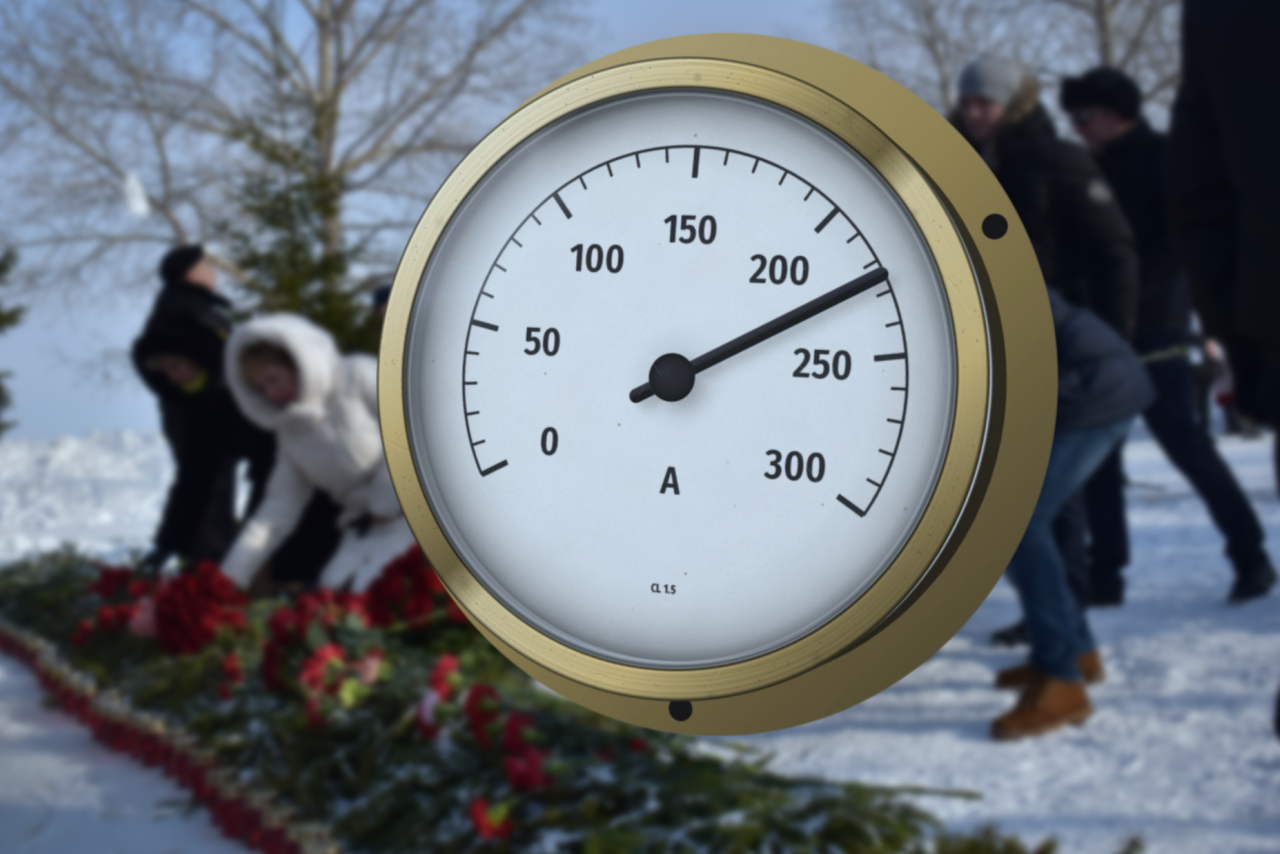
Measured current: 225 A
